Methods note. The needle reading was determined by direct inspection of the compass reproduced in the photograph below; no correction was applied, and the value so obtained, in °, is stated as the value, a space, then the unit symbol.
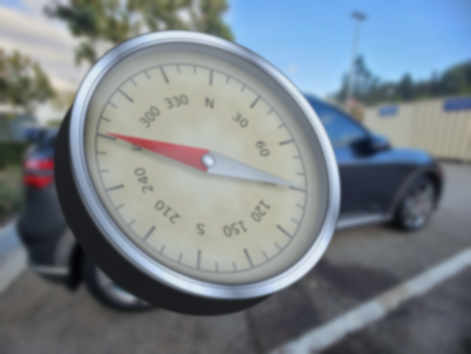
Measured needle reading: 270 °
